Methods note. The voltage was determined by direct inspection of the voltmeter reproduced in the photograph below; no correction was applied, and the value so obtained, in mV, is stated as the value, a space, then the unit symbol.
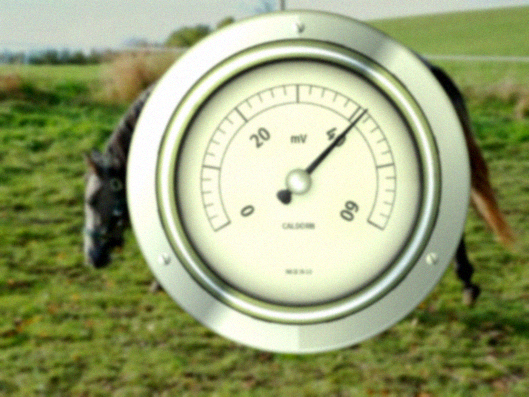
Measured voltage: 41 mV
